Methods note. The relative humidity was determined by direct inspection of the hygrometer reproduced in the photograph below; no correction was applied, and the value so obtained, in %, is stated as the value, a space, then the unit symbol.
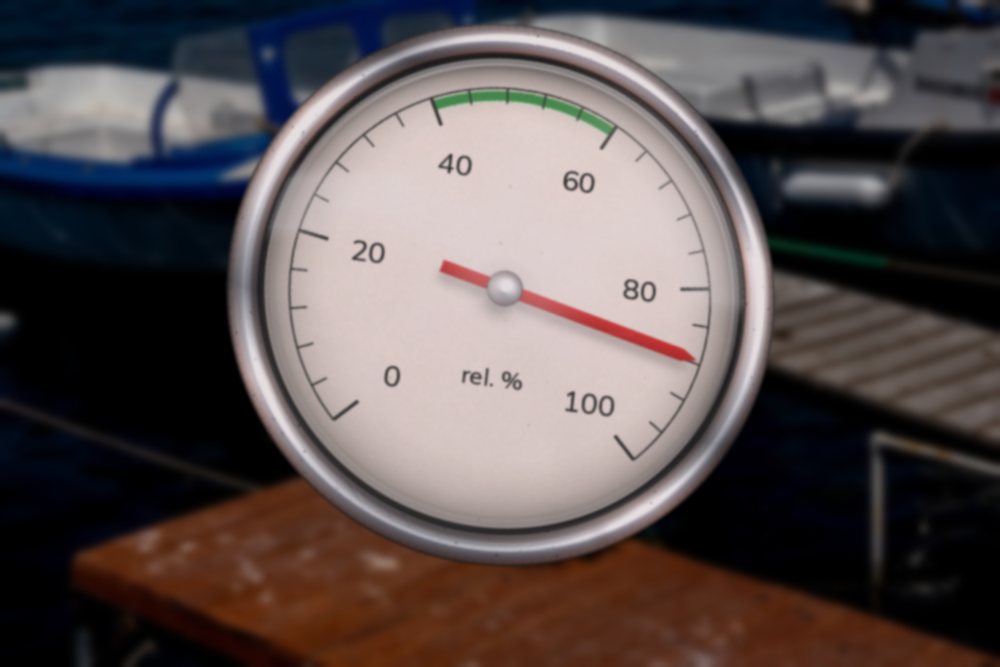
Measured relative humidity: 88 %
